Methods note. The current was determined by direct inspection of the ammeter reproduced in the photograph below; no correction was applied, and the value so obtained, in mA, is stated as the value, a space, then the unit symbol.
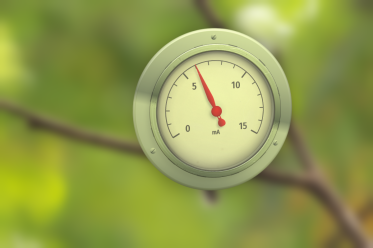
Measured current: 6 mA
